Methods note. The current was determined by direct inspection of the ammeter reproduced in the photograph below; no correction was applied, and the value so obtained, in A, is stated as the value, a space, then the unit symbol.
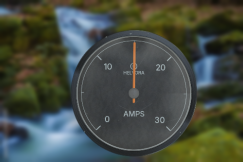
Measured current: 15 A
